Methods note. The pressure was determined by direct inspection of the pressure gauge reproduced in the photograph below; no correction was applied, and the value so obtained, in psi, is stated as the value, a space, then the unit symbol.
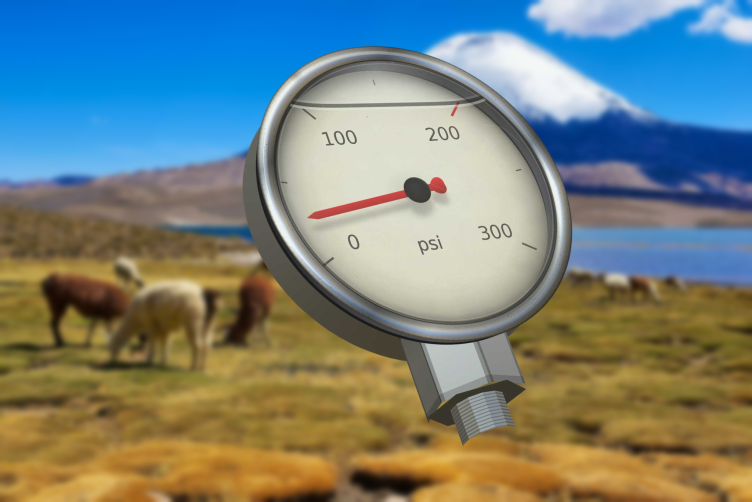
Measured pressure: 25 psi
